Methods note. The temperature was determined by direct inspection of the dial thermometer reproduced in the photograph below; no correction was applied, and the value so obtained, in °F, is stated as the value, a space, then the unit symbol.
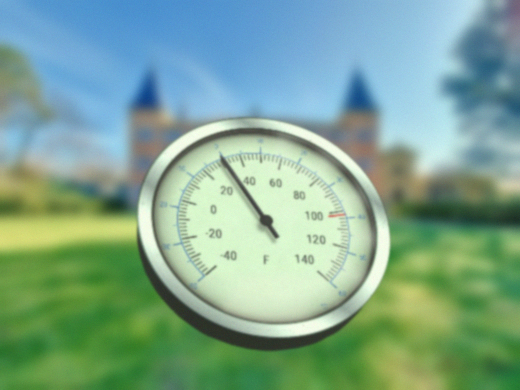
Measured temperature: 30 °F
